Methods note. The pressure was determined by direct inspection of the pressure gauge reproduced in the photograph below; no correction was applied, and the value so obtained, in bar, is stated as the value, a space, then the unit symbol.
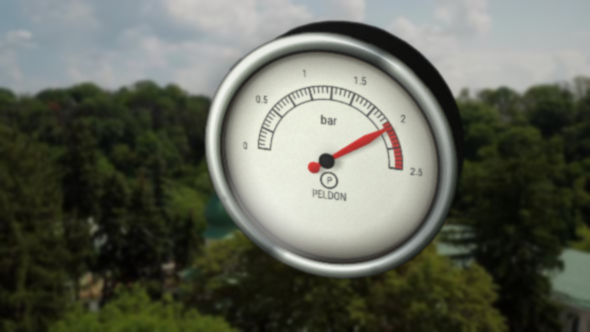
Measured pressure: 2 bar
